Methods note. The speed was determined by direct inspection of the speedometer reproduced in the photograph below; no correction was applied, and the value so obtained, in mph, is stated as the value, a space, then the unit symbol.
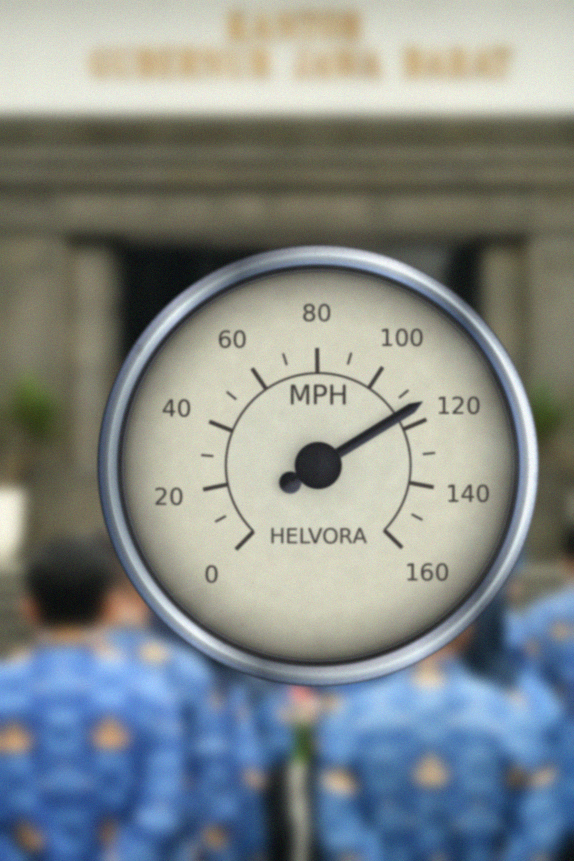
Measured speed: 115 mph
